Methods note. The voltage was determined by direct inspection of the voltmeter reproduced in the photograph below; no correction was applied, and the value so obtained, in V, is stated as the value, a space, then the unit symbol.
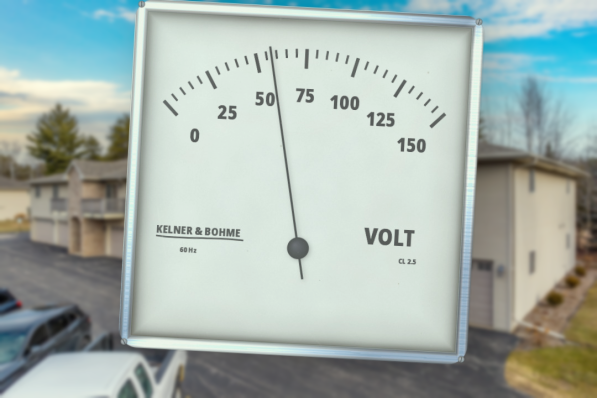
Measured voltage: 57.5 V
